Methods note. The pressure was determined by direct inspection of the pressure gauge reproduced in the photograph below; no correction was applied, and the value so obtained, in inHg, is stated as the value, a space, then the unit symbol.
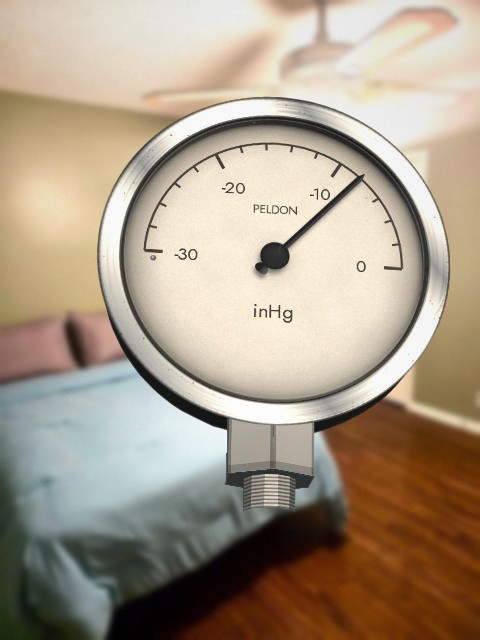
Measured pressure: -8 inHg
